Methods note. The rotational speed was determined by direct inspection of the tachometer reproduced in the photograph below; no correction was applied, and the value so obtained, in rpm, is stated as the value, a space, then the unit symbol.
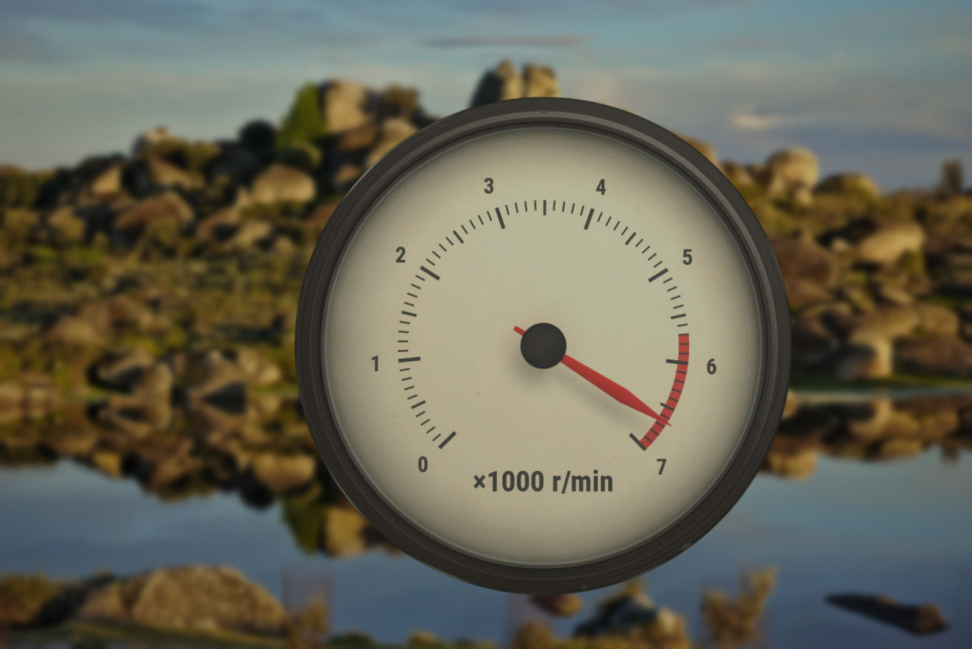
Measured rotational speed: 6650 rpm
